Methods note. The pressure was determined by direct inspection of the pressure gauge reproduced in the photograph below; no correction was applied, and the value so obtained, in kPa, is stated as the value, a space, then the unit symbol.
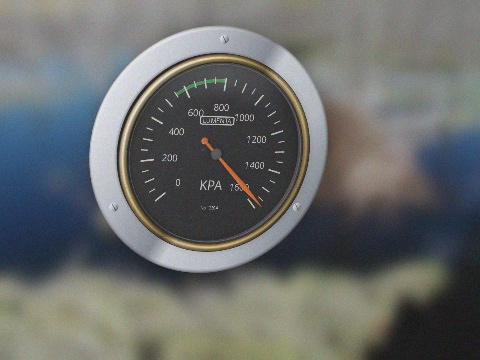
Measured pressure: 1575 kPa
